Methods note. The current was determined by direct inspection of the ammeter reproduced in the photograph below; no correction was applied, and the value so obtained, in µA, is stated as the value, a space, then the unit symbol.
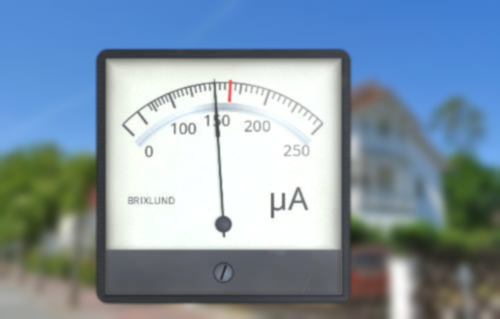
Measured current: 150 µA
